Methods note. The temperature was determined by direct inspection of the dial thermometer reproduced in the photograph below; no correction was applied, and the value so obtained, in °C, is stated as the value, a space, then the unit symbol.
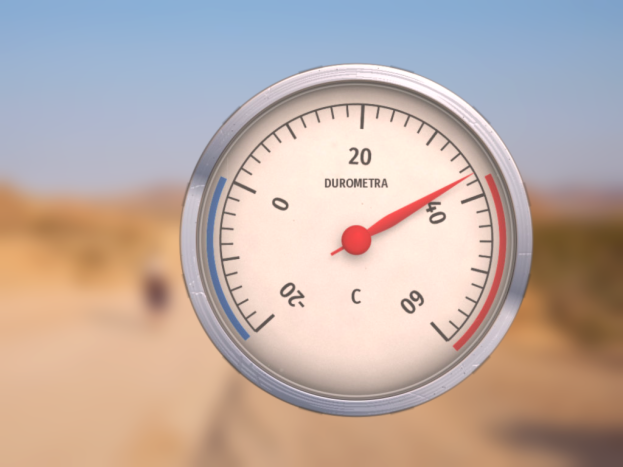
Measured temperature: 37 °C
